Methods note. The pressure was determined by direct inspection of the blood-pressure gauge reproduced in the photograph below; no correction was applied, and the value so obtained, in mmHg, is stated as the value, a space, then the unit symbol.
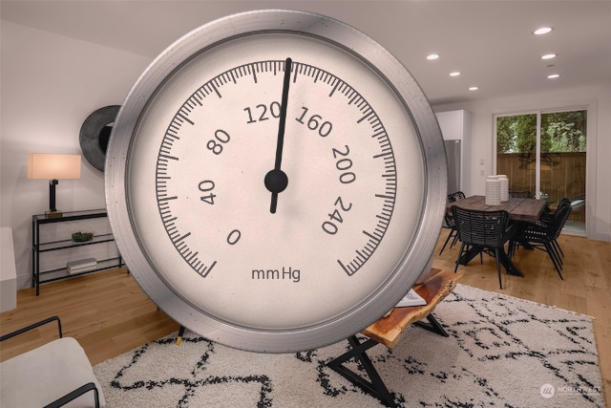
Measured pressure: 136 mmHg
